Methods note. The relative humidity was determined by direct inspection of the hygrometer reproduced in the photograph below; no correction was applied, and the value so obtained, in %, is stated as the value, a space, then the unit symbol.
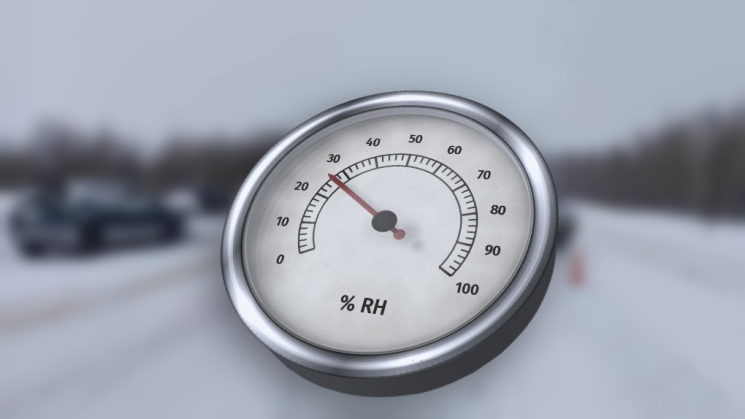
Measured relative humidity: 26 %
